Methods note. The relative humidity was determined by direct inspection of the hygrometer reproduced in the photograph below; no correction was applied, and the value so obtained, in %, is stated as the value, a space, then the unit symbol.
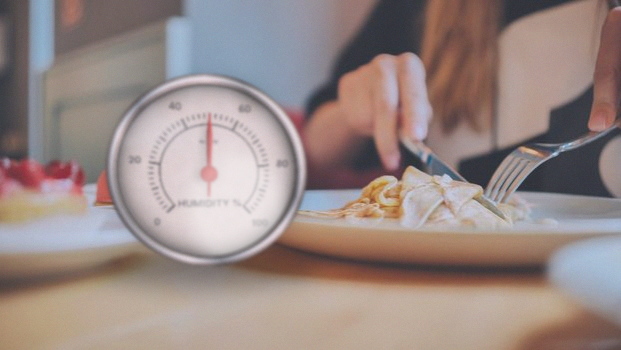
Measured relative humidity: 50 %
